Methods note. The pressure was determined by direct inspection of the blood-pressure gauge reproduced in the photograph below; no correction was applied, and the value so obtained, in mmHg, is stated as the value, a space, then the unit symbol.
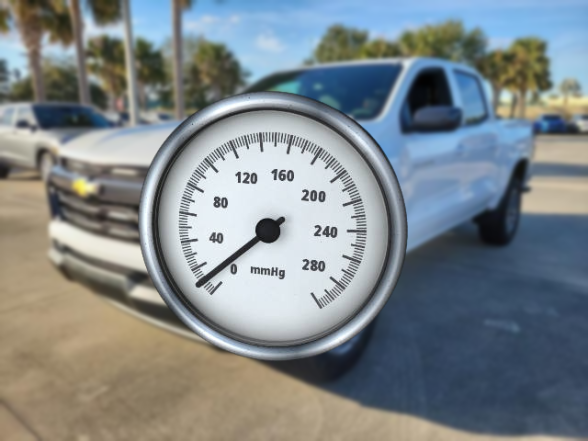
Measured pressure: 10 mmHg
